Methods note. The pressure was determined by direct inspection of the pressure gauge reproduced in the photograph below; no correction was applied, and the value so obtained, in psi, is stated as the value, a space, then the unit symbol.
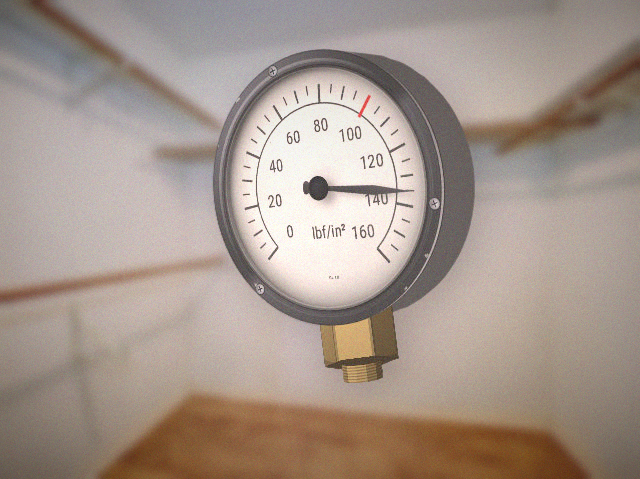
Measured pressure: 135 psi
